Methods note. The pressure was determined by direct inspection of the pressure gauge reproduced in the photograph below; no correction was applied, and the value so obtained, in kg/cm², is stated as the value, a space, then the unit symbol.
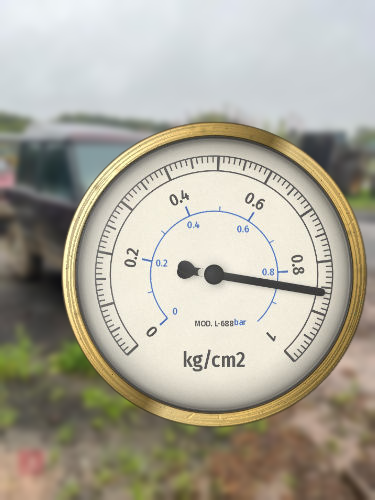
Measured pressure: 0.86 kg/cm²
